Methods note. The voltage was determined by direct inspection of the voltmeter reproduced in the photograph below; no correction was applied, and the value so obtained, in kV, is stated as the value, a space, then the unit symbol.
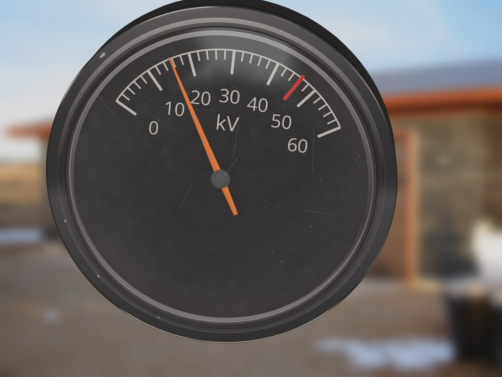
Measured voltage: 16 kV
